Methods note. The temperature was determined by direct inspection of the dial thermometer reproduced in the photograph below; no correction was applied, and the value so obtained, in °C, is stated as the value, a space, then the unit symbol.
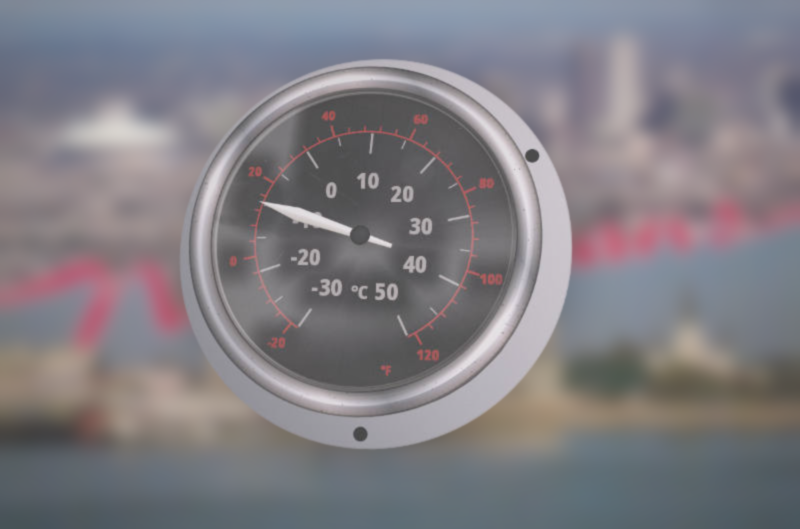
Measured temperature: -10 °C
